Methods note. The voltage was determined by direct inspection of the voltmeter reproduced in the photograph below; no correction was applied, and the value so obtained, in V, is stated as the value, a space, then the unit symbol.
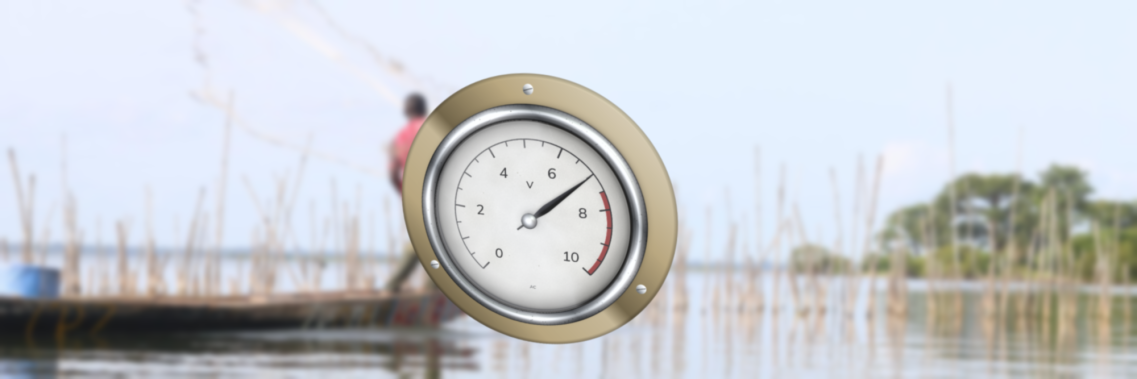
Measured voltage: 7 V
